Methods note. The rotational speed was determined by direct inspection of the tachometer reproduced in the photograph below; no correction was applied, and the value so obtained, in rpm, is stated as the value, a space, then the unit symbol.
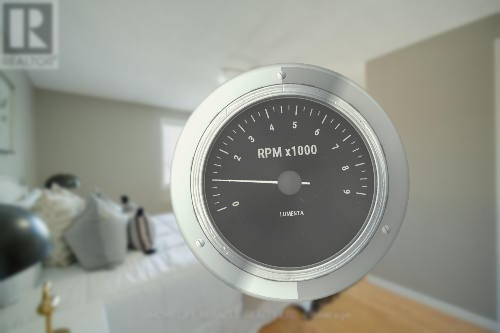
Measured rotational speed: 1000 rpm
